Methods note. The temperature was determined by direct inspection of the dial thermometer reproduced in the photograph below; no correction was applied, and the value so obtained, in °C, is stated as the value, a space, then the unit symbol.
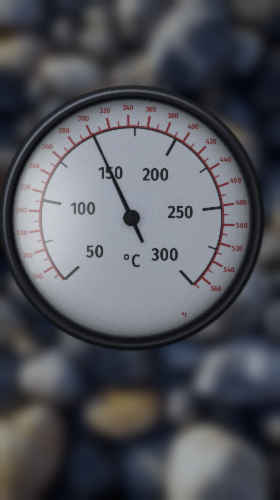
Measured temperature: 150 °C
